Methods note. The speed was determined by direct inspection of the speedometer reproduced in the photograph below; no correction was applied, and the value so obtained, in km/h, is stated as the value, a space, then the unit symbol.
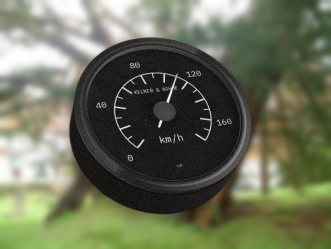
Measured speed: 110 km/h
